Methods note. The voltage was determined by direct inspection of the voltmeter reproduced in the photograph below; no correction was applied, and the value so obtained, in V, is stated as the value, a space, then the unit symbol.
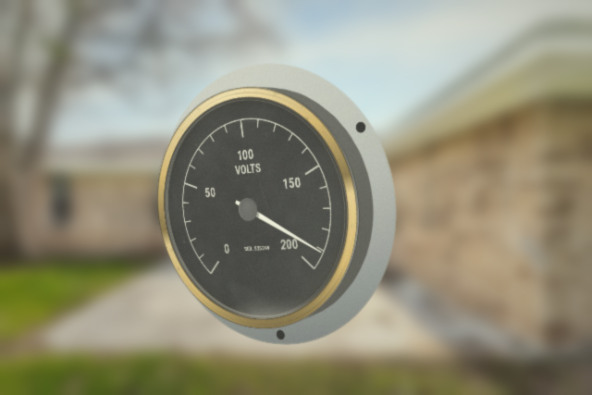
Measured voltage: 190 V
